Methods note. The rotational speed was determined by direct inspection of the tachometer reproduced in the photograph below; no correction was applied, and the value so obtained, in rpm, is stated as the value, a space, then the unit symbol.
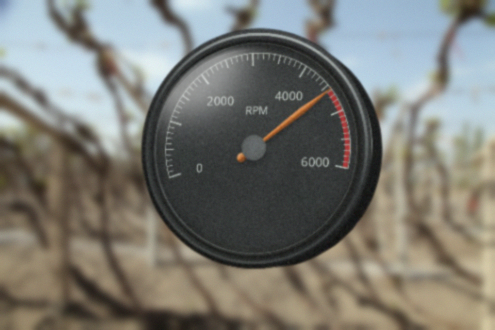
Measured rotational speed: 4600 rpm
